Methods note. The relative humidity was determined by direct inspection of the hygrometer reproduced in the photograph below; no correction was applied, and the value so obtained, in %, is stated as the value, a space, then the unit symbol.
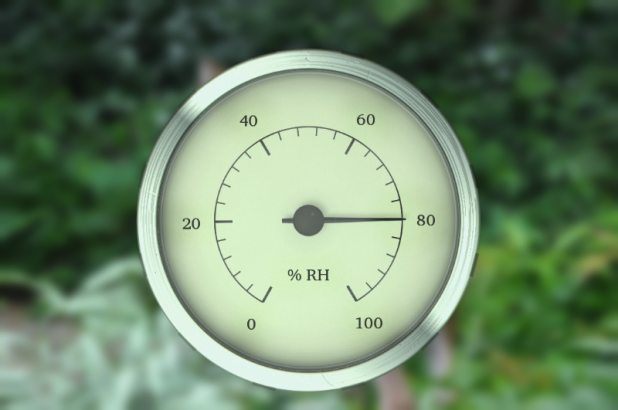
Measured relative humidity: 80 %
